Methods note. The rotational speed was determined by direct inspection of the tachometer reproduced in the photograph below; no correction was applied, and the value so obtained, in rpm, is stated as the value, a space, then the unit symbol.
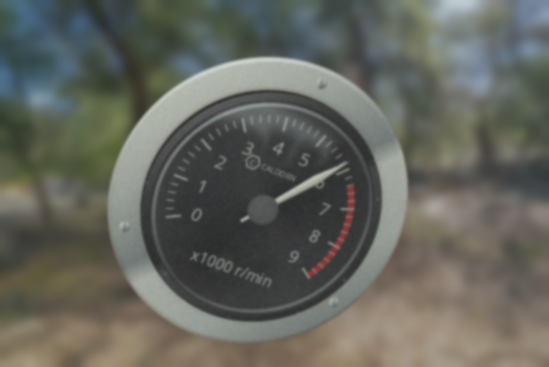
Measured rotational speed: 5800 rpm
